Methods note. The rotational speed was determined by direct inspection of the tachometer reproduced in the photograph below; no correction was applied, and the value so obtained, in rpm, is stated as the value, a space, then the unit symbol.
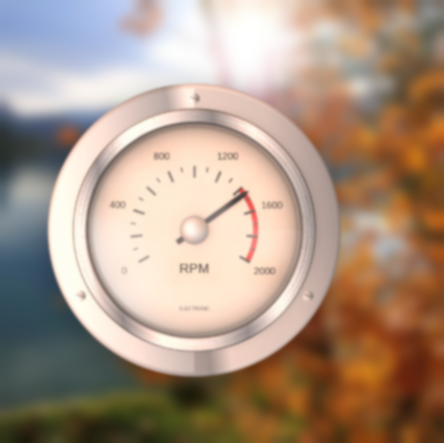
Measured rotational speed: 1450 rpm
